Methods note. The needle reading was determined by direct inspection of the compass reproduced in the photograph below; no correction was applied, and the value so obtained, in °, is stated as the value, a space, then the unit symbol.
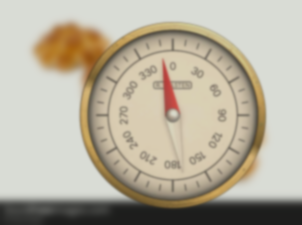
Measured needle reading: 350 °
